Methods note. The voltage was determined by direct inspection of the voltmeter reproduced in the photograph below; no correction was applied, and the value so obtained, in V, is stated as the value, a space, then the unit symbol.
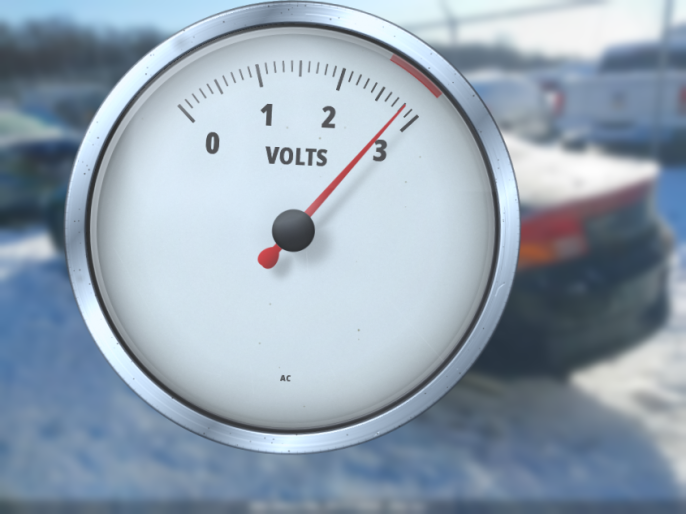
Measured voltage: 2.8 V
